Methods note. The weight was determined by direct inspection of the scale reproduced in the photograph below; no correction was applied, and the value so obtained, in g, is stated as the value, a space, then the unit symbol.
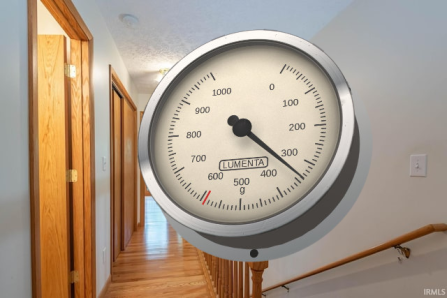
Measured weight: 340 g
